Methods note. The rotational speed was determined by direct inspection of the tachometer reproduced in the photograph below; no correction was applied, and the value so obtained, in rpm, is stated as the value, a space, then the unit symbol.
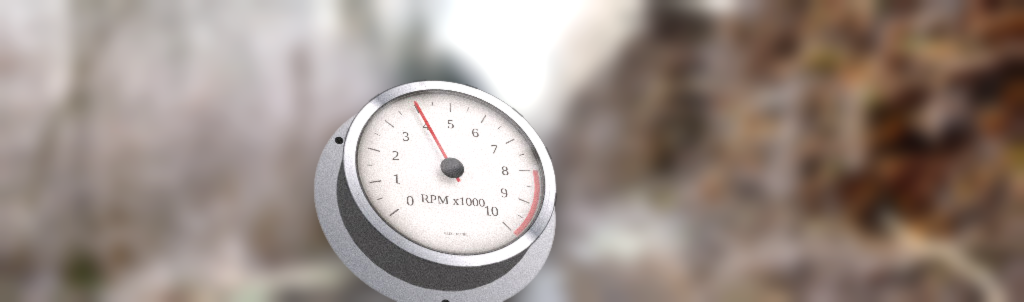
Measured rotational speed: 4000 rpm
